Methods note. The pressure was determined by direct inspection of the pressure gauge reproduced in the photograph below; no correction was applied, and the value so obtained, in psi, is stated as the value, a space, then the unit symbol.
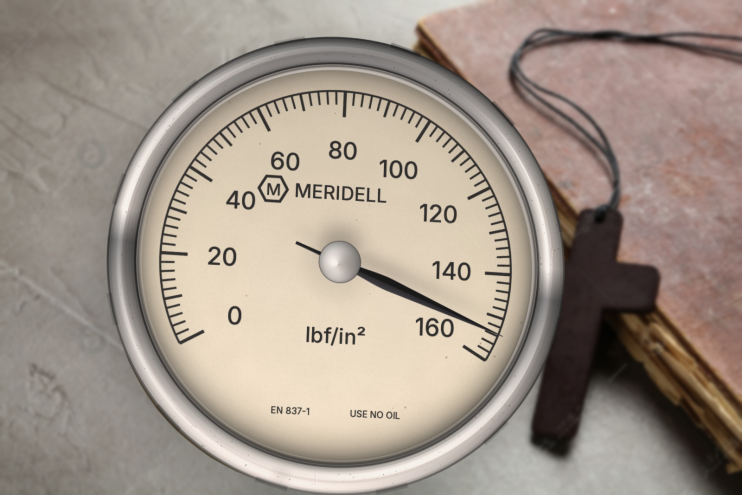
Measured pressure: 154 psi
